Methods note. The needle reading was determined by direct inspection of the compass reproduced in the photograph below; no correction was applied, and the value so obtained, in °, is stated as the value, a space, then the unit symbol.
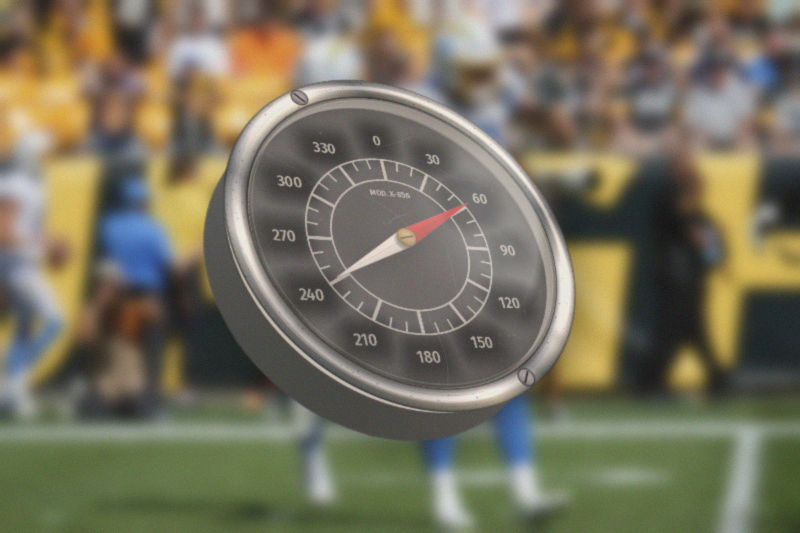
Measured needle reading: 60 °
